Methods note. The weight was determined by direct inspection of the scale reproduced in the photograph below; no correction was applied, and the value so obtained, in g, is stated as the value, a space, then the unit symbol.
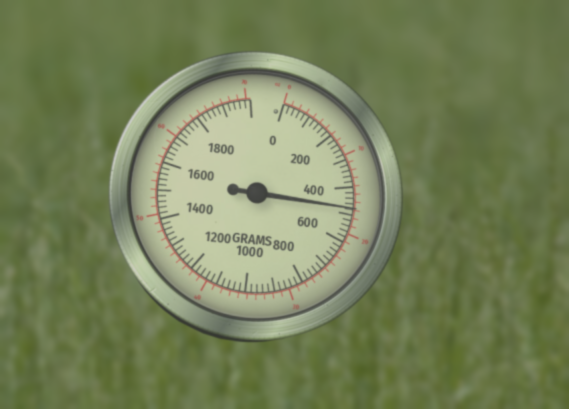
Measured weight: 480 g
